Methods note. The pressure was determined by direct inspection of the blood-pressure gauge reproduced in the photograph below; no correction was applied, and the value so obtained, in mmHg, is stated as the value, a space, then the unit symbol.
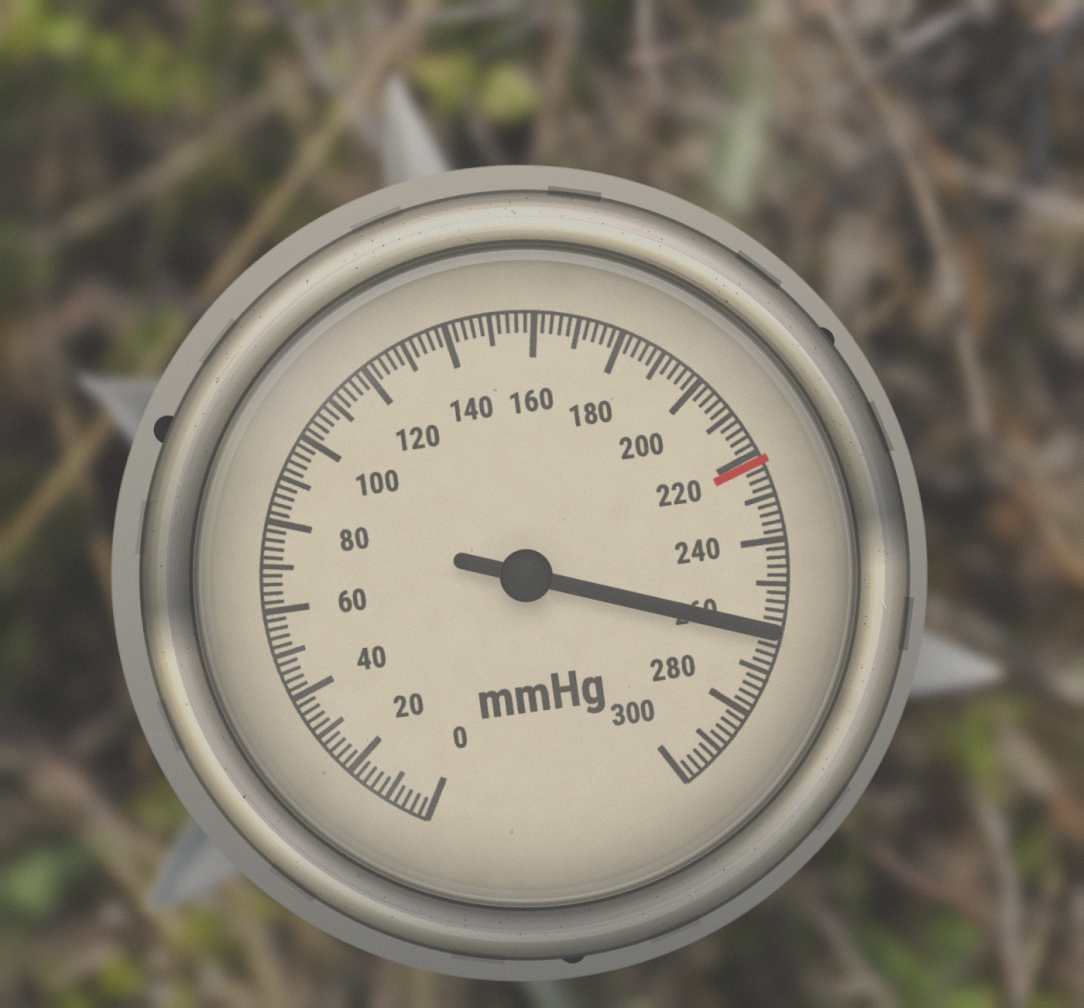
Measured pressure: 261 mmHg
